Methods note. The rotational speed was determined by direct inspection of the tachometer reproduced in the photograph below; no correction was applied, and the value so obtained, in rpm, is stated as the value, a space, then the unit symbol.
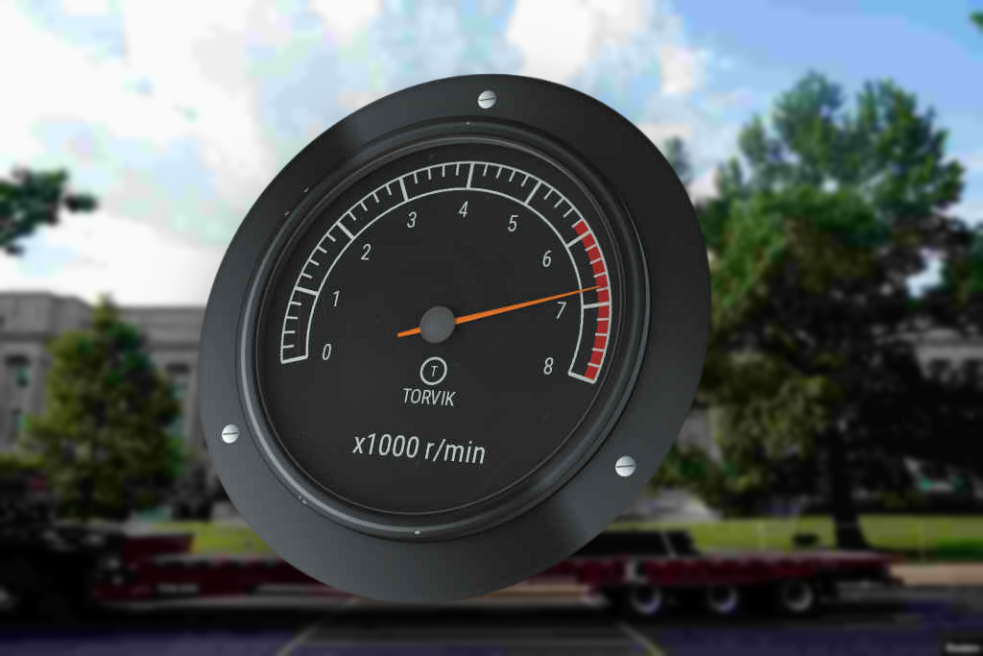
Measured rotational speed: 6800 rpm
